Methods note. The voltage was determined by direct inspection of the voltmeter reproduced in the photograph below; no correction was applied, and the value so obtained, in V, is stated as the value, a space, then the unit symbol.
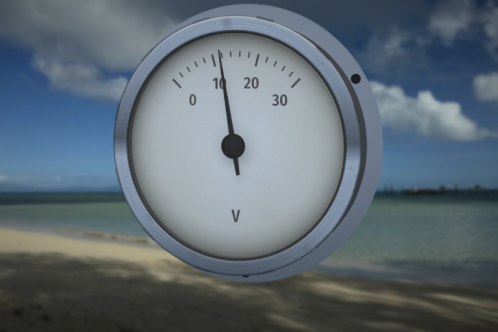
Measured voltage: 12 V
